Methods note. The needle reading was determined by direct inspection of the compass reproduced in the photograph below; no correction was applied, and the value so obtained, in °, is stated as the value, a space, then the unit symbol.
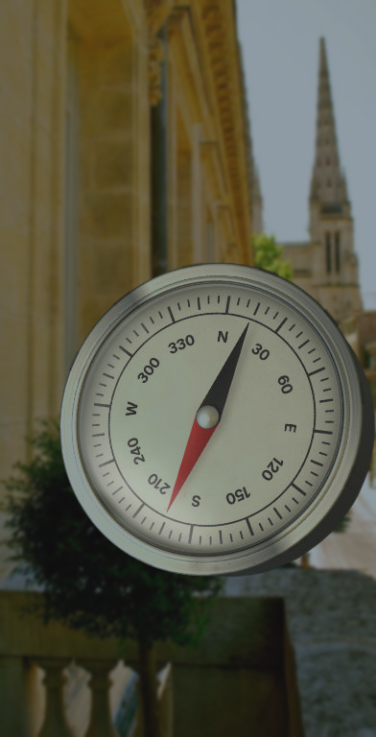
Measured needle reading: 195 °
